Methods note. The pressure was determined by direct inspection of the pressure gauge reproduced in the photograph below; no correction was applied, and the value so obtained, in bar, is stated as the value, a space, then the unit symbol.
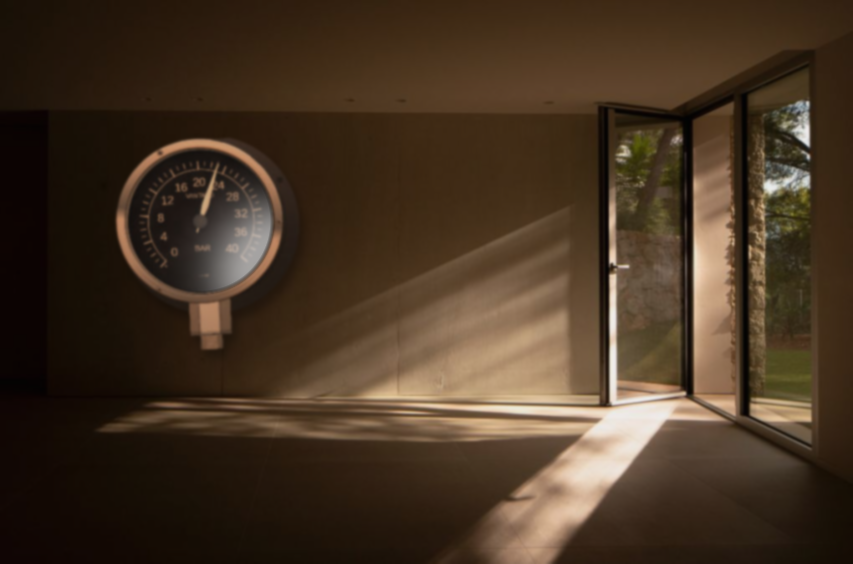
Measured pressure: 23 bar
